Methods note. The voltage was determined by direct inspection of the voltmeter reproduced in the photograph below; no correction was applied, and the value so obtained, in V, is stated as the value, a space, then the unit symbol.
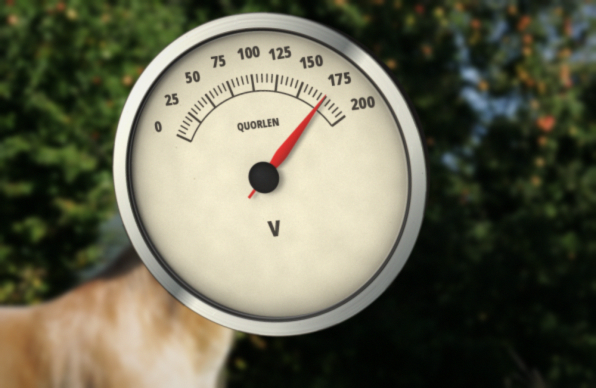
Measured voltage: 175 V
